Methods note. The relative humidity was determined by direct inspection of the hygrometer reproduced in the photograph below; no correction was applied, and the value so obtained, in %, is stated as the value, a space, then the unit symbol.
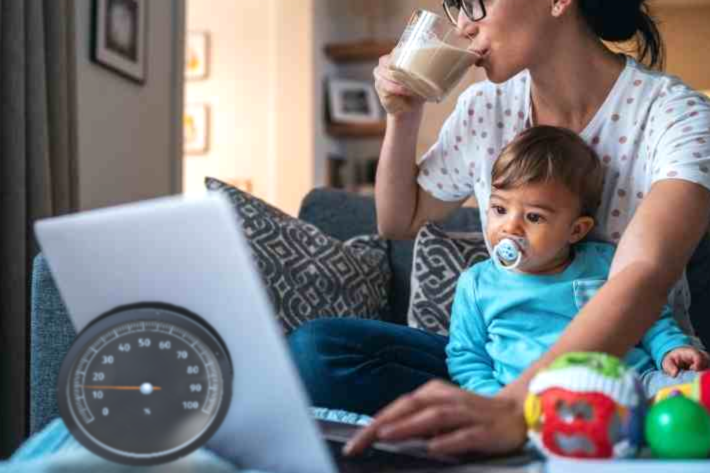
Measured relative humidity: 15 %
